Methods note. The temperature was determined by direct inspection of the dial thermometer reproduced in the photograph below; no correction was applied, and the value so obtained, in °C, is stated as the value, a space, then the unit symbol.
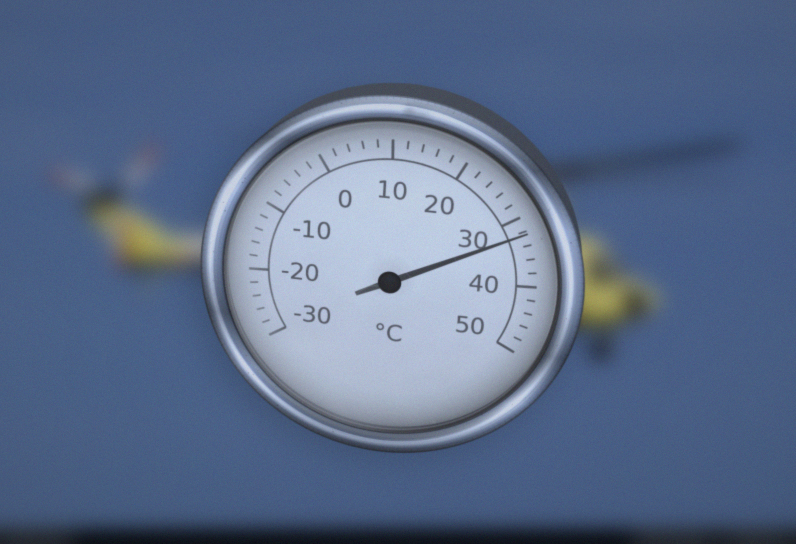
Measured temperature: 32 °C
